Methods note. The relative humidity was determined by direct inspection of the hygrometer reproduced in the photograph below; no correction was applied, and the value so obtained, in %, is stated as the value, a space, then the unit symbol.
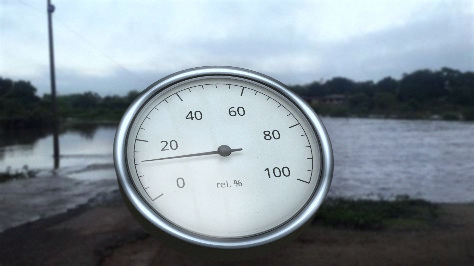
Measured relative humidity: 12 %
